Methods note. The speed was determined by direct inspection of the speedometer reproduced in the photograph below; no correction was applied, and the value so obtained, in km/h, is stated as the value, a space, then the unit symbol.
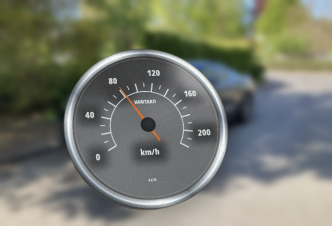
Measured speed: 80 km/h
